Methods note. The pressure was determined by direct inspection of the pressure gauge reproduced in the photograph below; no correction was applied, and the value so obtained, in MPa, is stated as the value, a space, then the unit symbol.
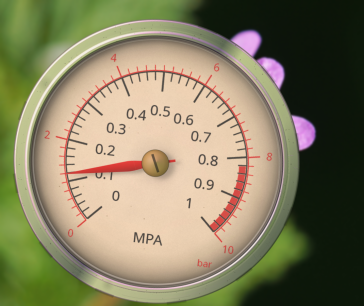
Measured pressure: 0.12 MPa
